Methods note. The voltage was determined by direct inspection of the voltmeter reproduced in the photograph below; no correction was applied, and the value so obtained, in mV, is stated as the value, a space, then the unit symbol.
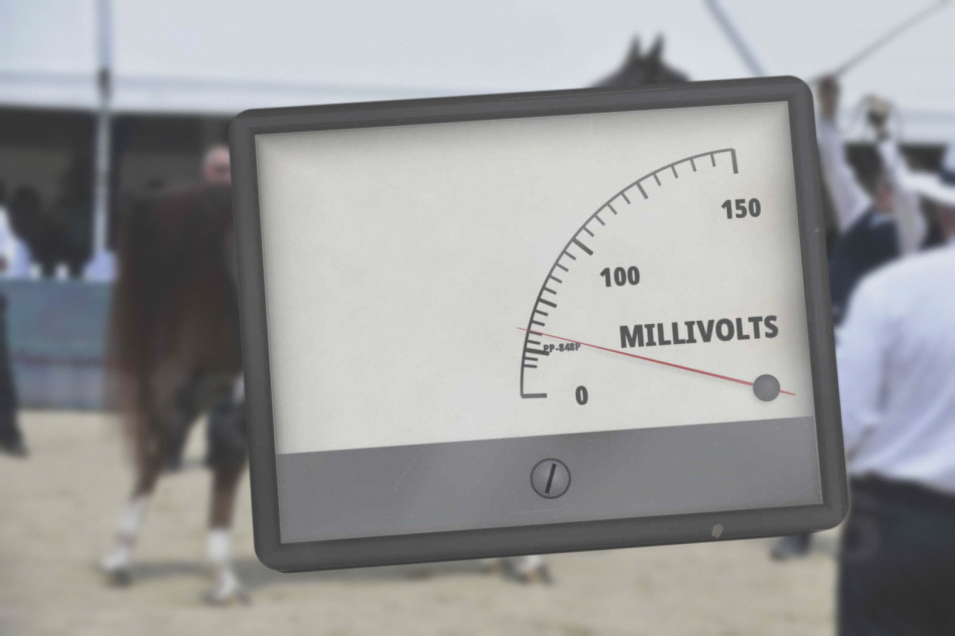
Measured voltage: 60 mV
